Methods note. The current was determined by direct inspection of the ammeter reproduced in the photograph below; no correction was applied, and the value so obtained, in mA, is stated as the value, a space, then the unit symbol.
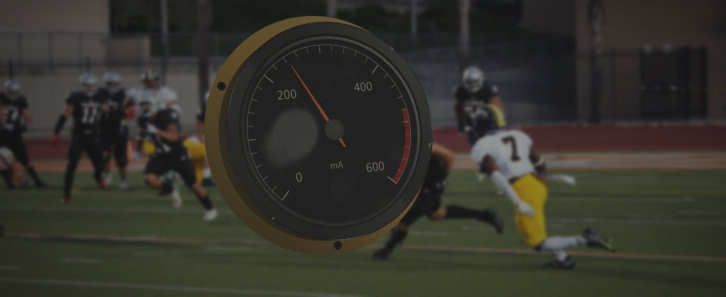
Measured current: 240 mA
